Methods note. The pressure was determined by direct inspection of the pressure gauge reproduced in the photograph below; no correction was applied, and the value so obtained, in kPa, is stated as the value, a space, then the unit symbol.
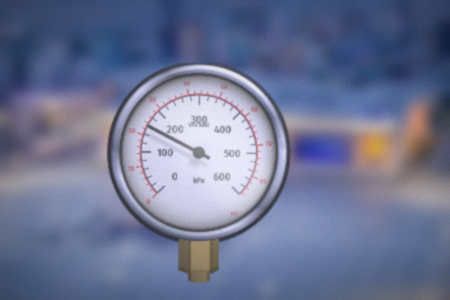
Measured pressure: 160 kPa
